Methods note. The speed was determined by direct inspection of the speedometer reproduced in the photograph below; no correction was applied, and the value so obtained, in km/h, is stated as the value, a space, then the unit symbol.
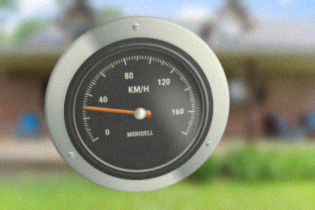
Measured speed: 30 km/h
